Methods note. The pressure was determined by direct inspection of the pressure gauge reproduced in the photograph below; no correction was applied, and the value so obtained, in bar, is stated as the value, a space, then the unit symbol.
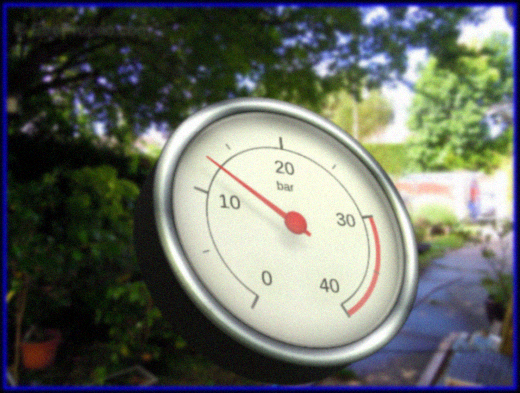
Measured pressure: 12.5 bar
